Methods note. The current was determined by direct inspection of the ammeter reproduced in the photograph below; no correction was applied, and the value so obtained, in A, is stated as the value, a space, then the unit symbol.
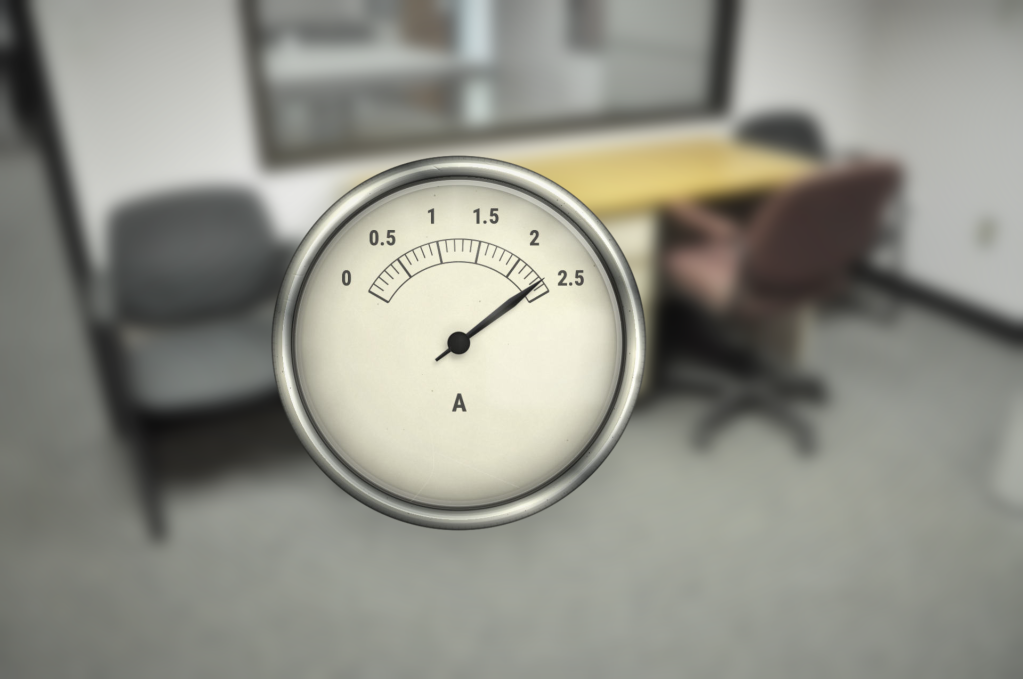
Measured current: 2.35 A
